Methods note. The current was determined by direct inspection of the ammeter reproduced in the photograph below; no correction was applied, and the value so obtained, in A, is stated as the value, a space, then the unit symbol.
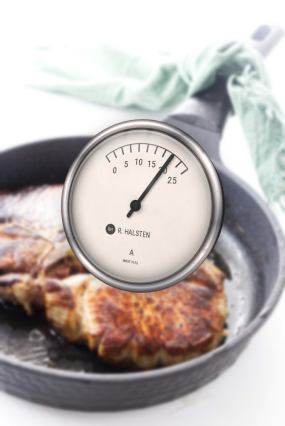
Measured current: 20 A
